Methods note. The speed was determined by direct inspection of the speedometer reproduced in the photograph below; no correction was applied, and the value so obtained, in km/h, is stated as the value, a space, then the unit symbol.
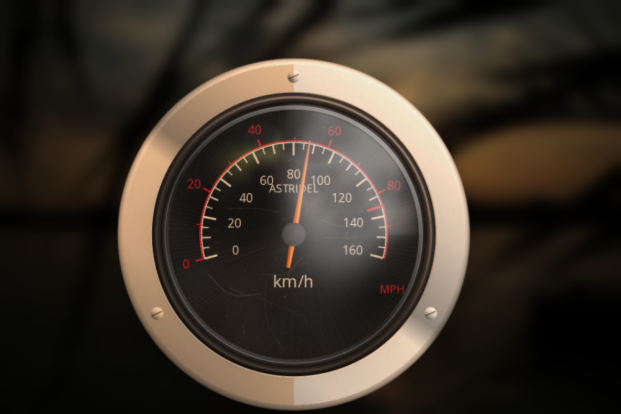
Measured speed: 87.5 km/h
